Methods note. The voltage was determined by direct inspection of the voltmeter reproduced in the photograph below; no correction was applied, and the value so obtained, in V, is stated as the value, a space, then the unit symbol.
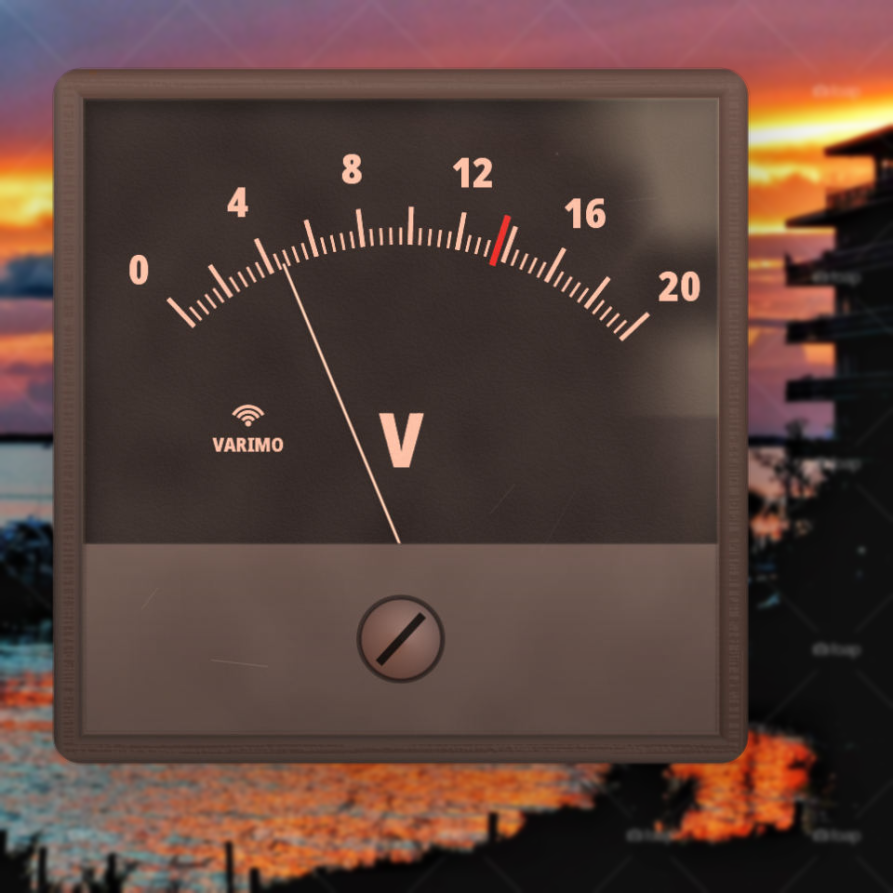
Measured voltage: 4.6 V
